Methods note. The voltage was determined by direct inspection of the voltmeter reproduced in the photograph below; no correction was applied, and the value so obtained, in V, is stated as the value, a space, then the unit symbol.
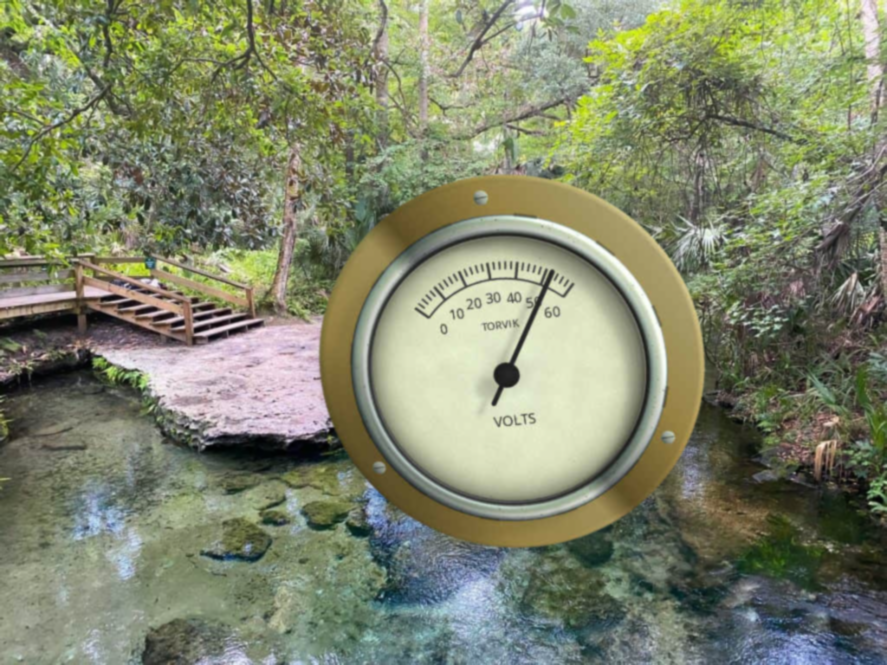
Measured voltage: 52 V
